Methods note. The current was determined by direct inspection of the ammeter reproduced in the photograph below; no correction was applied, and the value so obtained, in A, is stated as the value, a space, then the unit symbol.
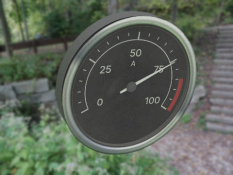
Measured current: 75 A
